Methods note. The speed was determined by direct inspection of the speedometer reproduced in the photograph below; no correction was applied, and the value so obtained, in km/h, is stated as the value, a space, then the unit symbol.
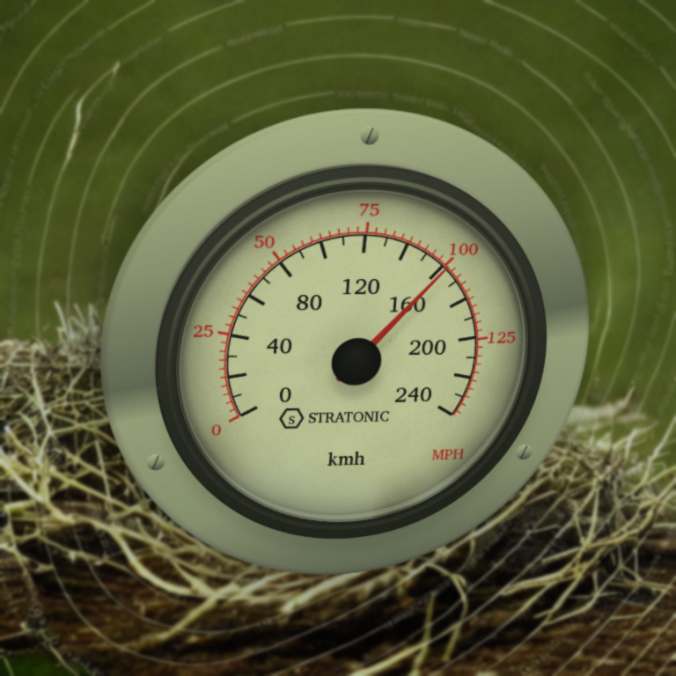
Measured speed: 160 km/h
